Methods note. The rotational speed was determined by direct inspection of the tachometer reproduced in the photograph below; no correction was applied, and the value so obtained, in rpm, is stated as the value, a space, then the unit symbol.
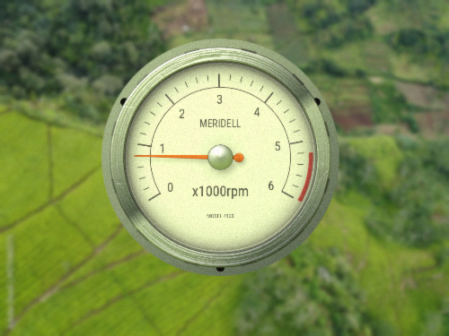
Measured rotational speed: 800 rpm
